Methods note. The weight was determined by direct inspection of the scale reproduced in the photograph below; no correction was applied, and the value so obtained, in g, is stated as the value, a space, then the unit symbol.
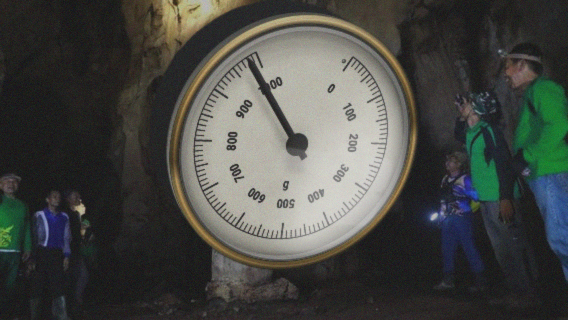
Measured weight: 980 g
